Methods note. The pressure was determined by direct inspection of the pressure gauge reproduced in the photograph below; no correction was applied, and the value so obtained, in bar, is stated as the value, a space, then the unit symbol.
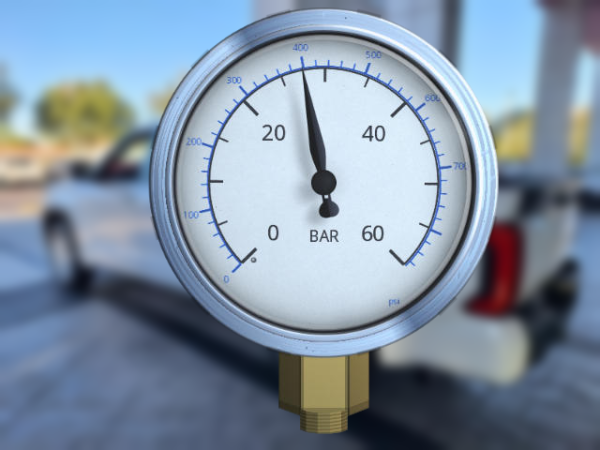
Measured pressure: 27.5 bar
